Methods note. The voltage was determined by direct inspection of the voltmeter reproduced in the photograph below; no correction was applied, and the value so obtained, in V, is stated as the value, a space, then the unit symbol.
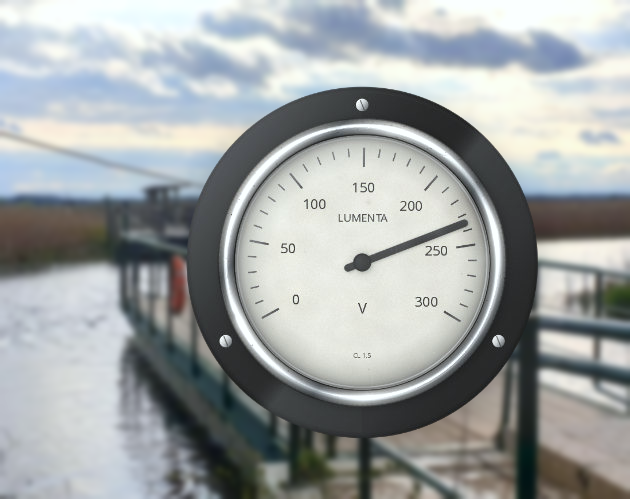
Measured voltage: 235 V
